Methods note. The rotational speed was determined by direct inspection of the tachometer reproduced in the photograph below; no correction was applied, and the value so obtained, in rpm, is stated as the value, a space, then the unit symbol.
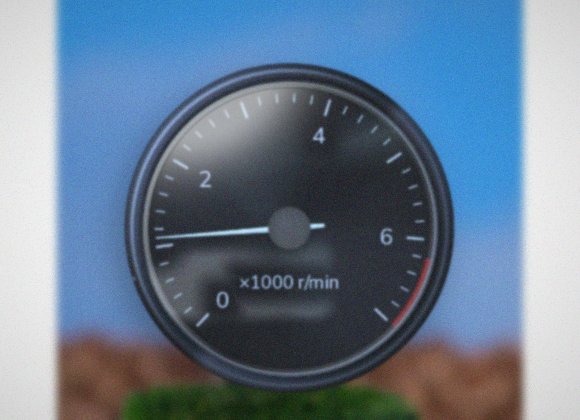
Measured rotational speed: 1100 rpm
